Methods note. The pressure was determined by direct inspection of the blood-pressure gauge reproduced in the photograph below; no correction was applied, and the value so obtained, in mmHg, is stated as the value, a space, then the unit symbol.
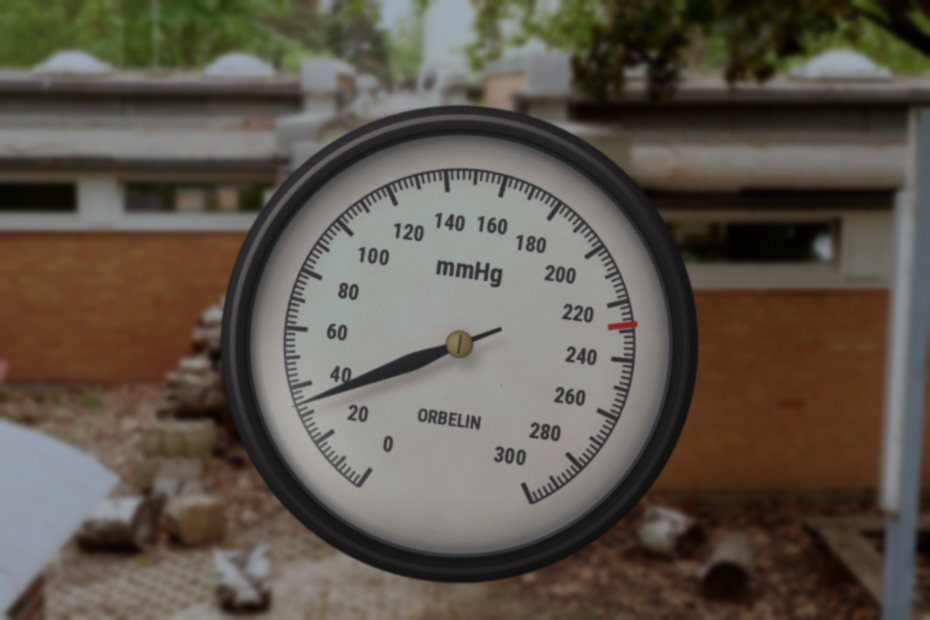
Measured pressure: 34 mmHg
